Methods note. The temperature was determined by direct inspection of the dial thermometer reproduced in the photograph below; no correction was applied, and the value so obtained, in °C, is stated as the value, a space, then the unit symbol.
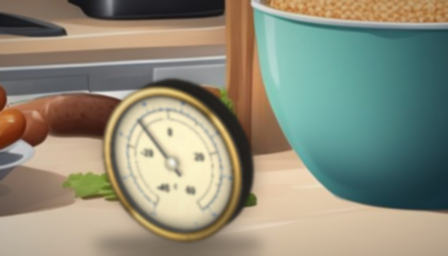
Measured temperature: -10 °C
